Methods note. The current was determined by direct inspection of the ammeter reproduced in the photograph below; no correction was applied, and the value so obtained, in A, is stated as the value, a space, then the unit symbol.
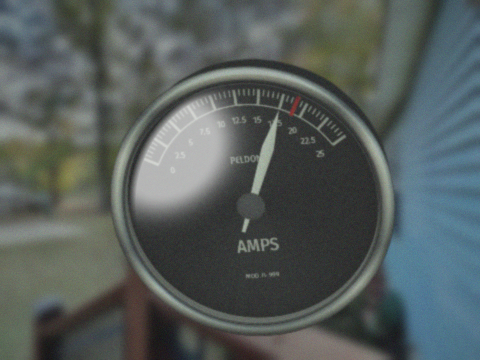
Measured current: 17.5 A
